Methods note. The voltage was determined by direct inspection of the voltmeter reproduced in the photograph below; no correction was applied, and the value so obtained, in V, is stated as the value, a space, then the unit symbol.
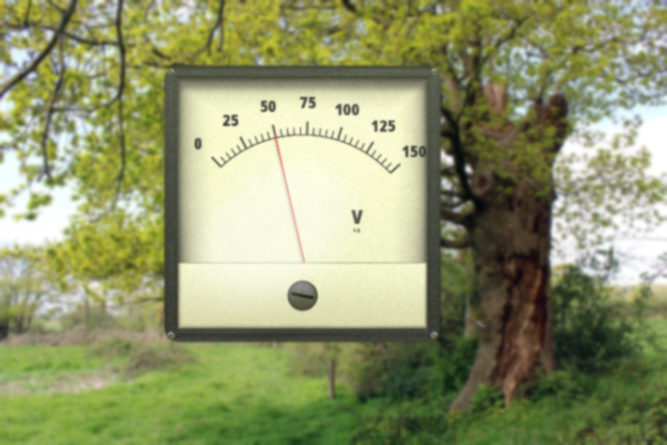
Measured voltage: 50 V
